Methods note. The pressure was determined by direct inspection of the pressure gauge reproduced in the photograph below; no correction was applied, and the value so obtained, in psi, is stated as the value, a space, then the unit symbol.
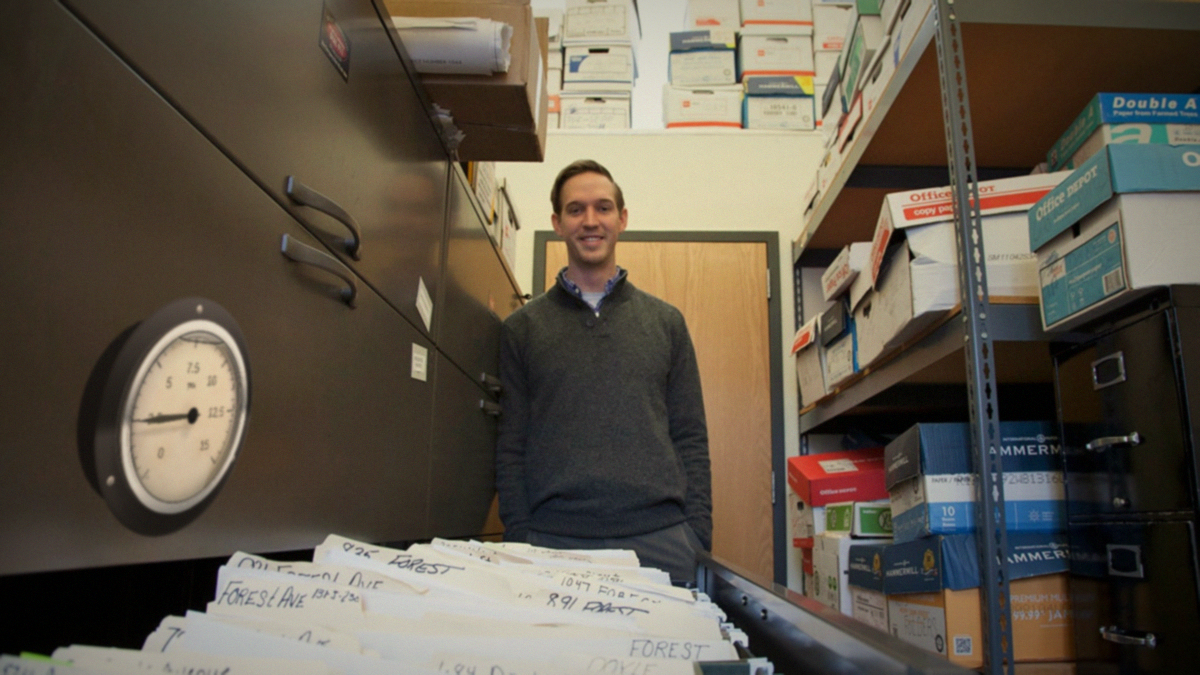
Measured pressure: 2.5 psi
